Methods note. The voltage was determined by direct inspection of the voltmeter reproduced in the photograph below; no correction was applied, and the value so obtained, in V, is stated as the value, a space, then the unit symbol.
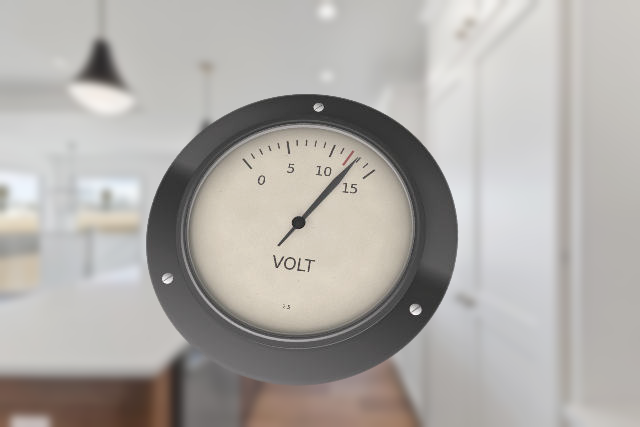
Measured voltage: 13 V
